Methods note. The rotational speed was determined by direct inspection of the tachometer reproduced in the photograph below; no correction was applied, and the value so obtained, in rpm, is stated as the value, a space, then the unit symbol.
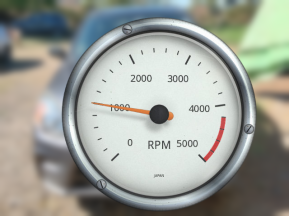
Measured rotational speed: 1000 rpm
